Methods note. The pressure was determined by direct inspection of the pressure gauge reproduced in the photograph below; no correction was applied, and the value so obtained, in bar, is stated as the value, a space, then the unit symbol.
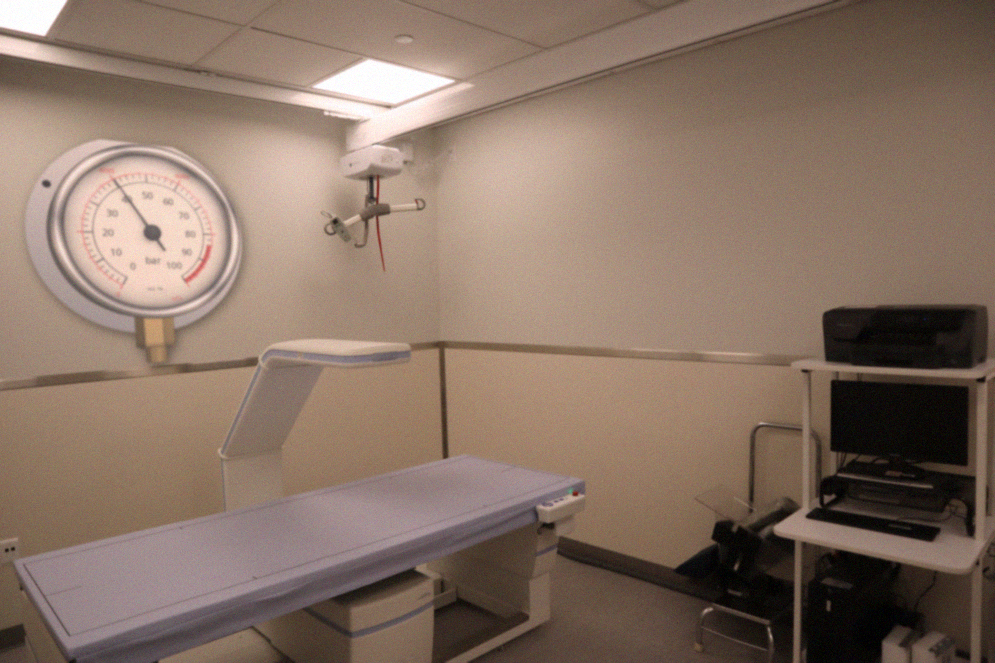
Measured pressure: 40 bar
